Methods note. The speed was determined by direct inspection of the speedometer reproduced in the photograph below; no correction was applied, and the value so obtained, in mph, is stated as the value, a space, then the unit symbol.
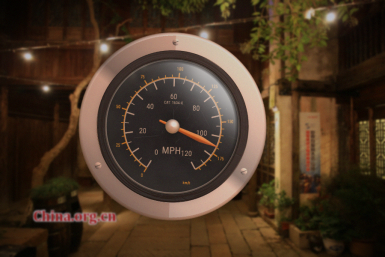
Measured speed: 105 mph
